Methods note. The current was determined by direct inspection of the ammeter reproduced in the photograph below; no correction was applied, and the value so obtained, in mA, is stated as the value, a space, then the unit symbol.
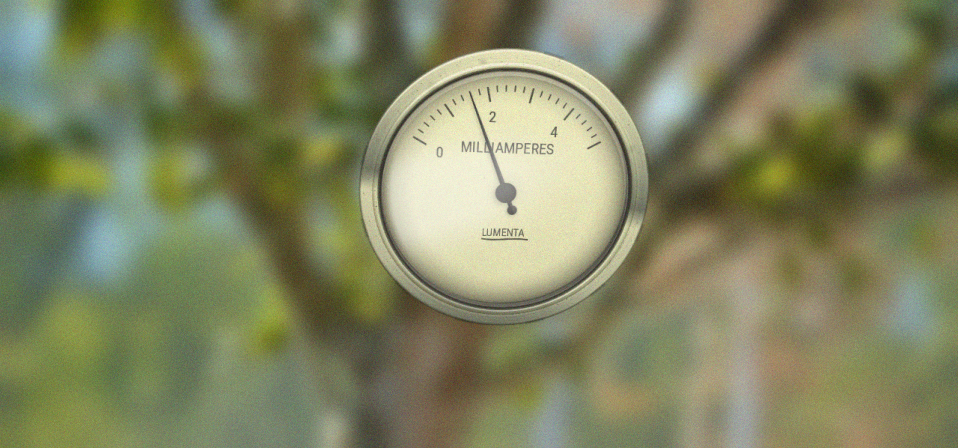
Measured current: 1.6 mA
